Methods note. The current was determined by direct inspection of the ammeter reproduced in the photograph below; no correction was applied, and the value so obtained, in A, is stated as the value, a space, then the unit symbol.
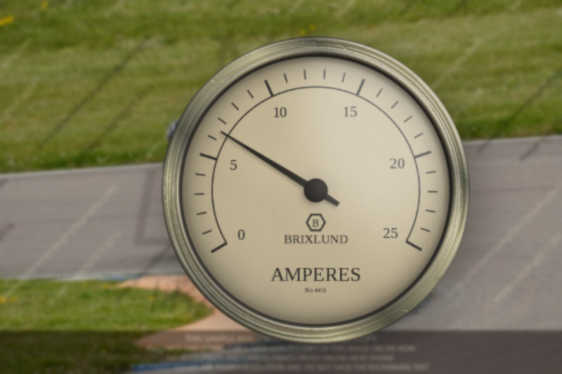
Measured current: 6.5 A
